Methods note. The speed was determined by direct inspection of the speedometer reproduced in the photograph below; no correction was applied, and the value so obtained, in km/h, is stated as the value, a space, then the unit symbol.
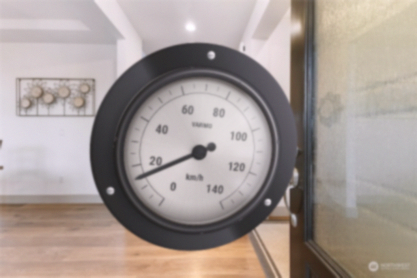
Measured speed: 15 km/h
